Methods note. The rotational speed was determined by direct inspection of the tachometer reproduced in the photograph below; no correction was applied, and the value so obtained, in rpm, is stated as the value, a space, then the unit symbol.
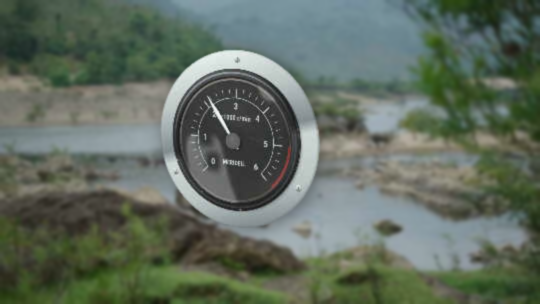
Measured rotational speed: 2200 rpm
